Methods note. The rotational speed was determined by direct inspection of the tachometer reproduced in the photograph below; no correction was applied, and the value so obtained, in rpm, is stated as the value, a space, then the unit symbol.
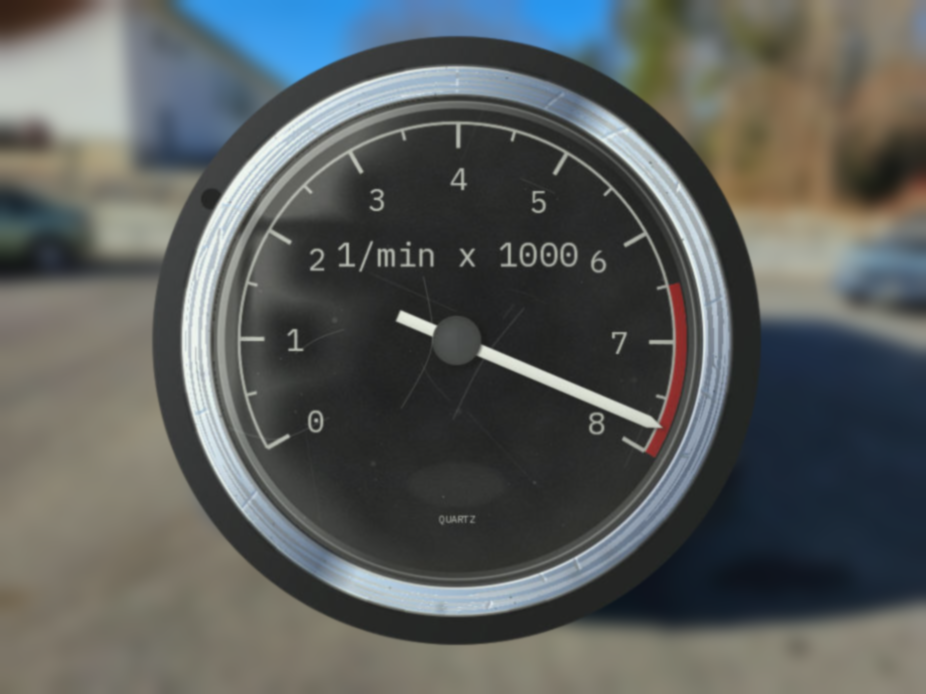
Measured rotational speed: 7750 rpm
